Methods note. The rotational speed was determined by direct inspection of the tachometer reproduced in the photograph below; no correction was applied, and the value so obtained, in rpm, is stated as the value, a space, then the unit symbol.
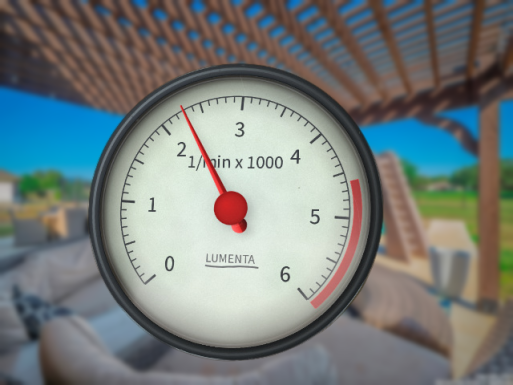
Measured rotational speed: 2300 rpm
